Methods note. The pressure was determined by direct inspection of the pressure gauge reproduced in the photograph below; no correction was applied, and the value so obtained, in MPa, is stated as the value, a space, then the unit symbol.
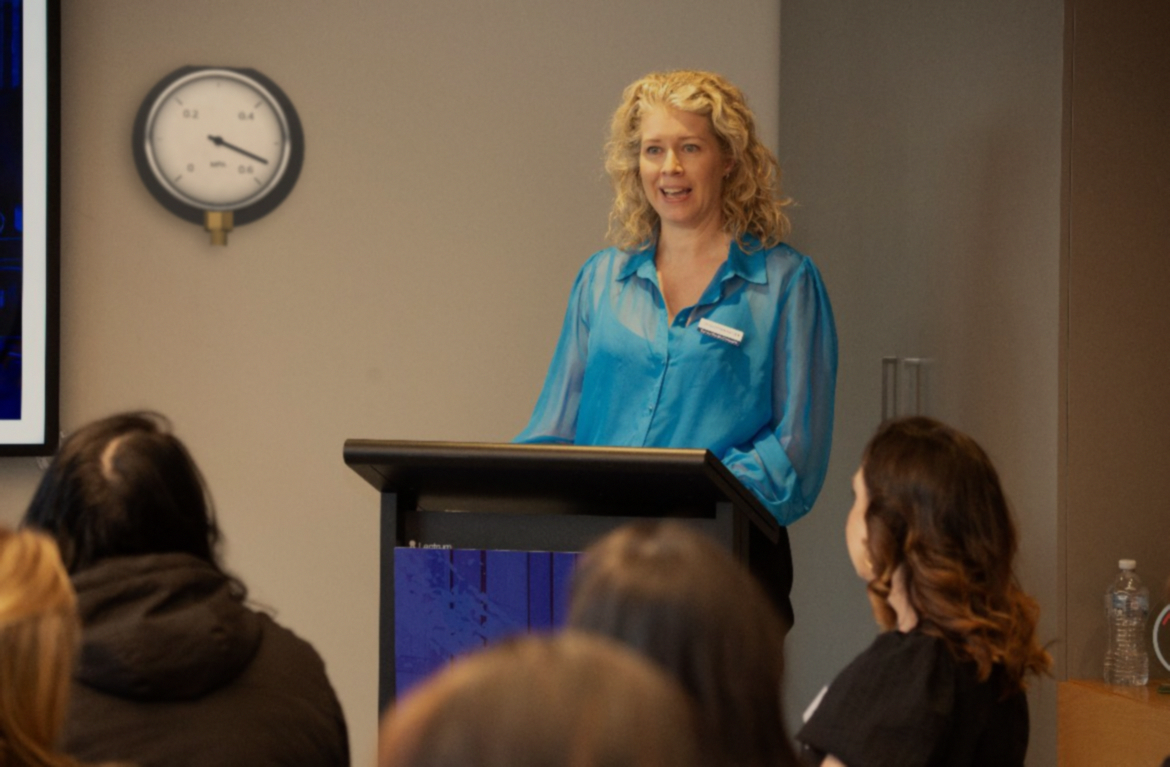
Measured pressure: 0.55 MPa
